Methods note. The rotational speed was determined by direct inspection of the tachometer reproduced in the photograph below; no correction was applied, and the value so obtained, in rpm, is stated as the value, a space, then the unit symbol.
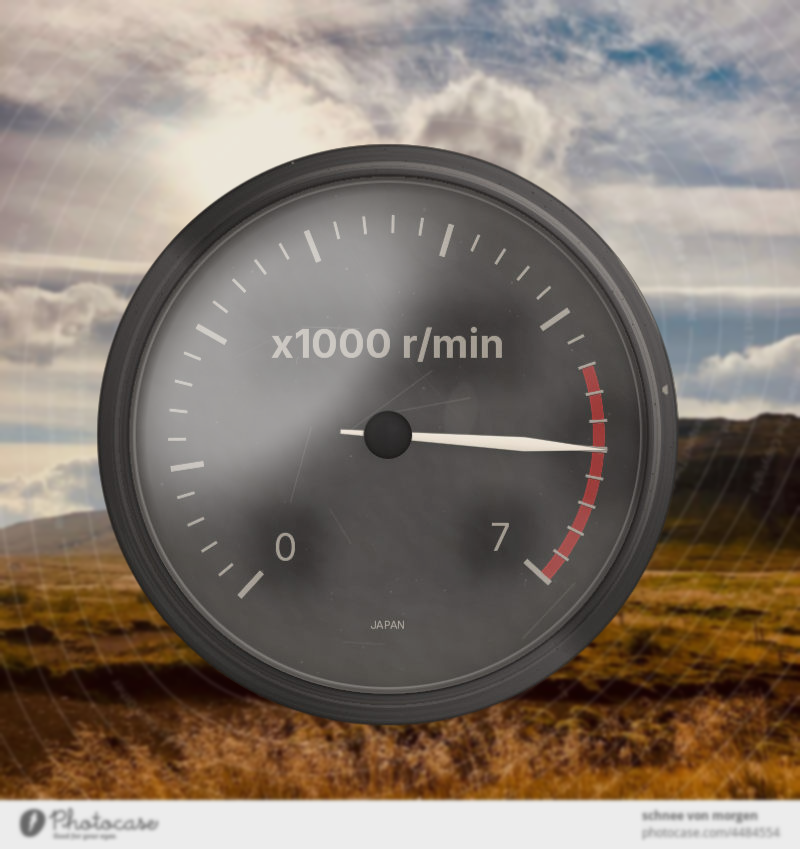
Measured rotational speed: 6000 rpm
